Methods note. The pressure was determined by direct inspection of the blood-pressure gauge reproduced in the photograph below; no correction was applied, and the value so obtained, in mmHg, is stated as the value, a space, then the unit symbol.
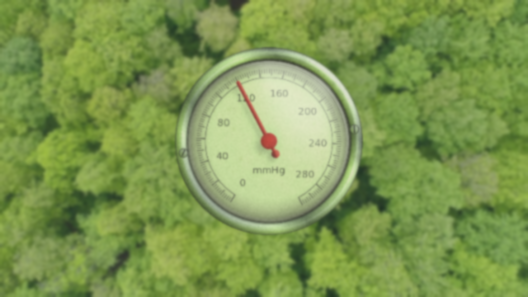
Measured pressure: 120 mmHg
